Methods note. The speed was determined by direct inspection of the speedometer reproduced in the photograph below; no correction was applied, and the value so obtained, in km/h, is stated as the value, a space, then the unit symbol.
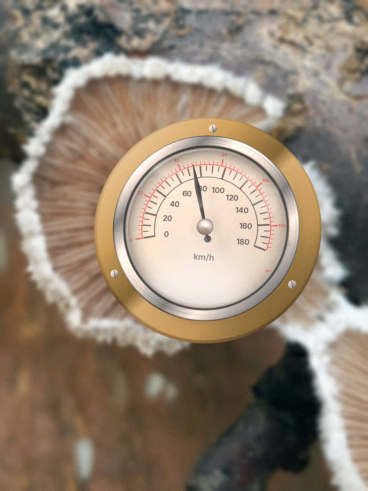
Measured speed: 75 km/h
